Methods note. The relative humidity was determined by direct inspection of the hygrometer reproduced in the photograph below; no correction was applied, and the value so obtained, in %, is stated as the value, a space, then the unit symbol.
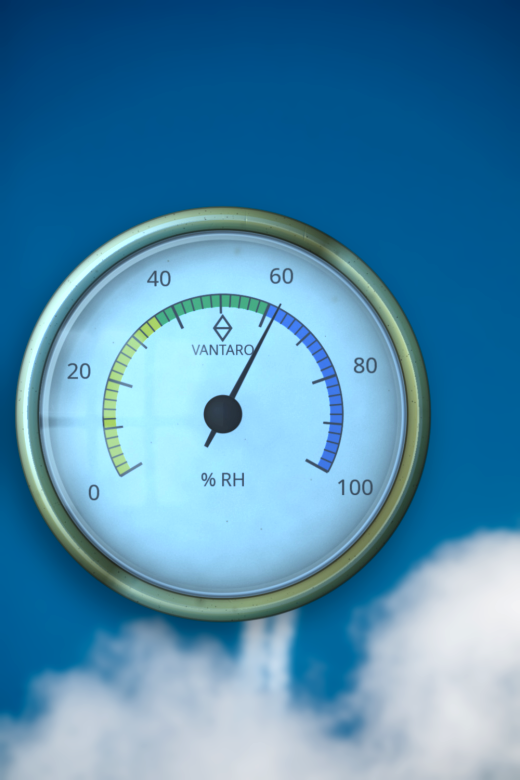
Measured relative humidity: 62 %
